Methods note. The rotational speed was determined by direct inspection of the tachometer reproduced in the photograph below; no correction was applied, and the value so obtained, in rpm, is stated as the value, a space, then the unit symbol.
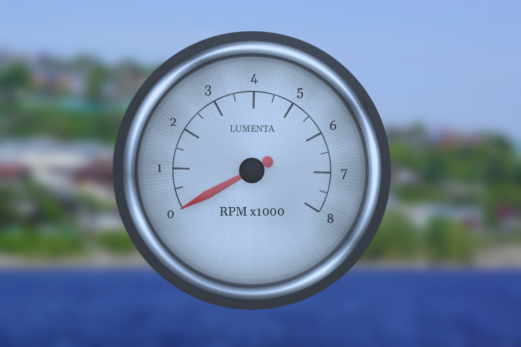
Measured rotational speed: 0 rpm
